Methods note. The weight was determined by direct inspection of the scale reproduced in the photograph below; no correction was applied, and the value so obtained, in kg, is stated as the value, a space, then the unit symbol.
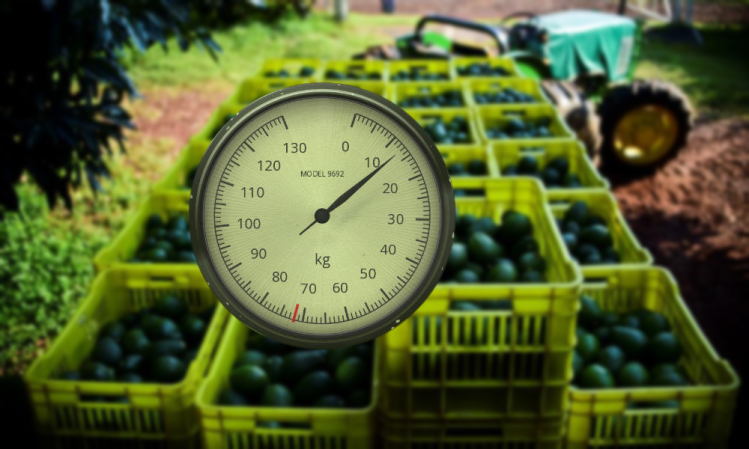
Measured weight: 13 kg
